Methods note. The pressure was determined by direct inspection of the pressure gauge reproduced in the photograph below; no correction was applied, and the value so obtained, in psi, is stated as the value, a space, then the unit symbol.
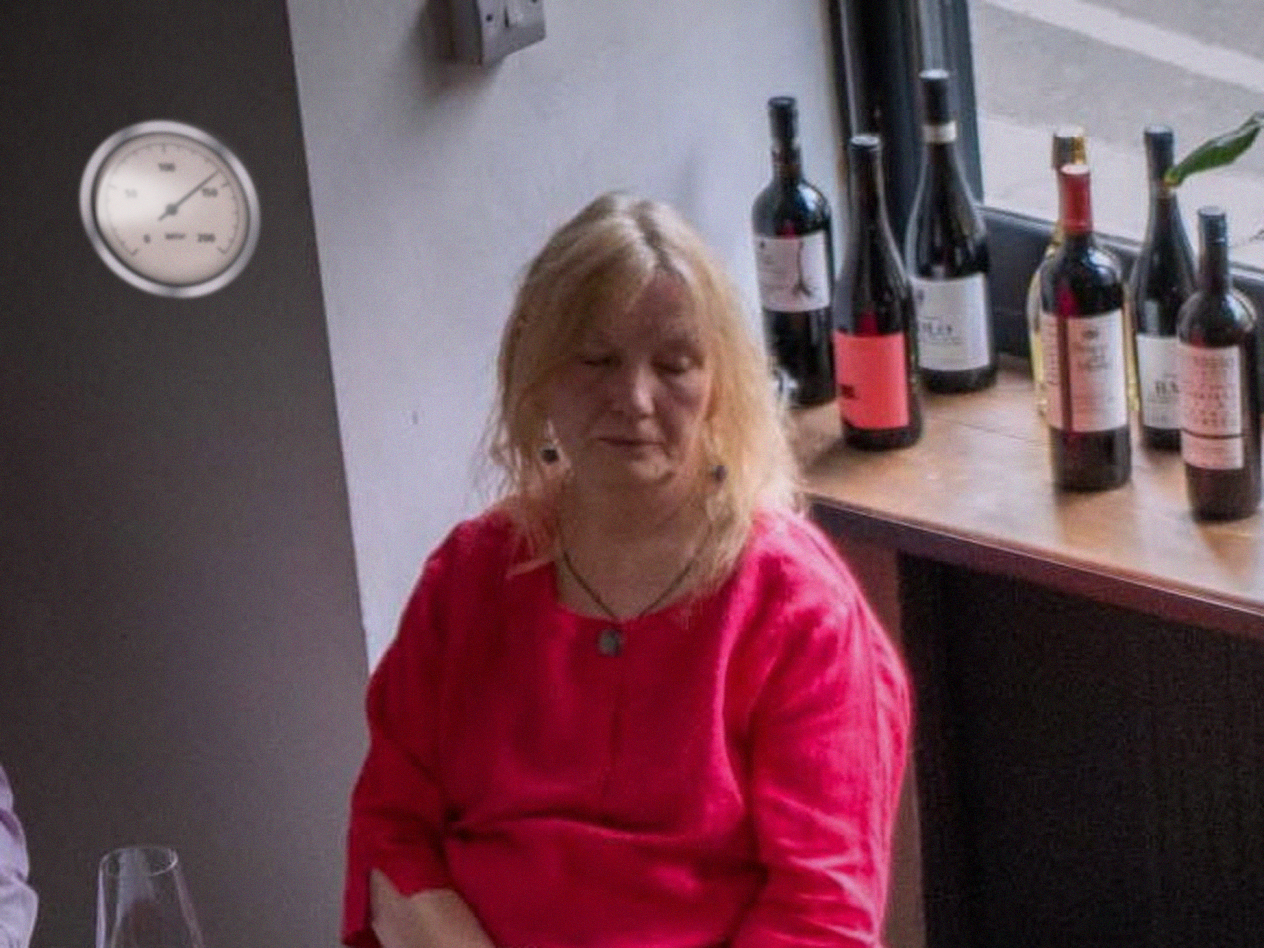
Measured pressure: 140 psi
